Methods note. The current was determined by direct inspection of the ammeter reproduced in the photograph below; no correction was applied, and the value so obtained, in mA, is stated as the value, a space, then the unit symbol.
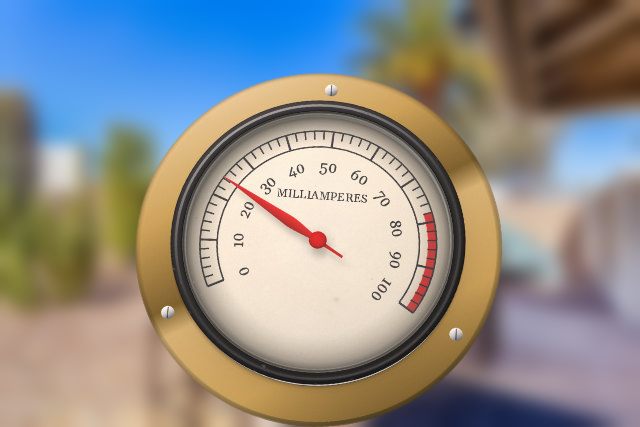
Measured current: 24 mA
